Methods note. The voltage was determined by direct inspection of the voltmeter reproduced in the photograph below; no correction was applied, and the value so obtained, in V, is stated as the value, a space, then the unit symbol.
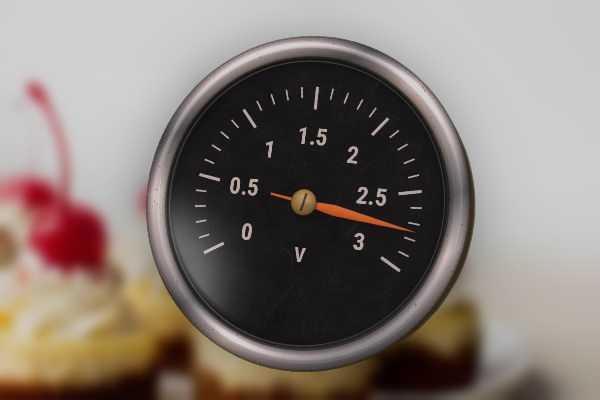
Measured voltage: 2.75 V
